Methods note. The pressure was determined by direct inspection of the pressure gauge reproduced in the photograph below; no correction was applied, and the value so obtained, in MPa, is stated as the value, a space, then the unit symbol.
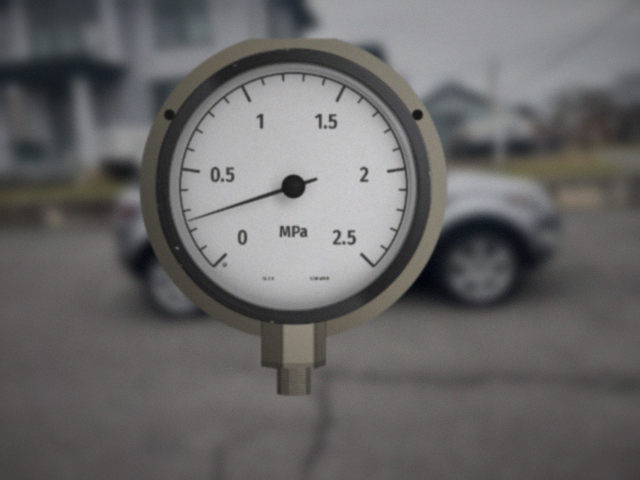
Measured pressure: 0.25 MPa
